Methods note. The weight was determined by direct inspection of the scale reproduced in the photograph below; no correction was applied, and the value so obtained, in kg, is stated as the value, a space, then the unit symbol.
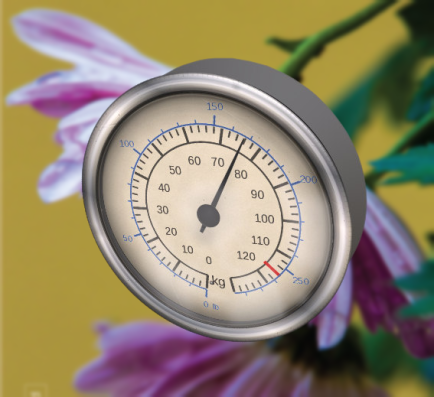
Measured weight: 76 kg
